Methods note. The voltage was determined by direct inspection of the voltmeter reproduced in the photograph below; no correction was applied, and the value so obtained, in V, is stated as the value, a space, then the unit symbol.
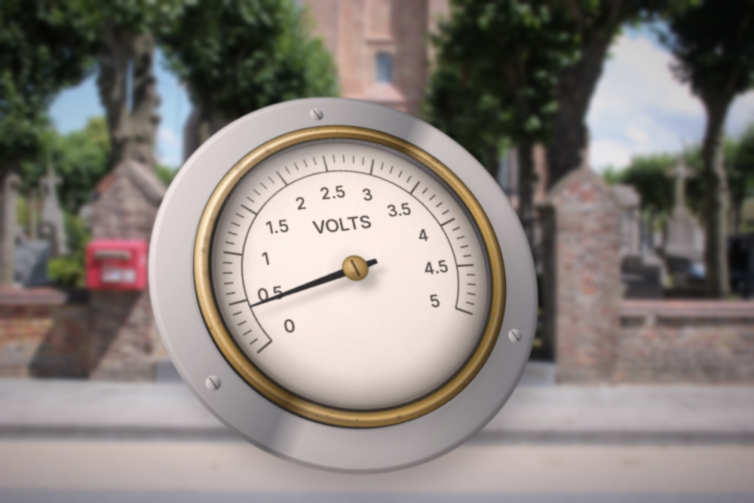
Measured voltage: 0.4 V
